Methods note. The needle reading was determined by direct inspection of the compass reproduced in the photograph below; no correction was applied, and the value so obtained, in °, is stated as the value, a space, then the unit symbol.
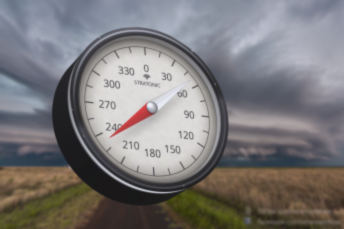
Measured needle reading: 232.5 °
